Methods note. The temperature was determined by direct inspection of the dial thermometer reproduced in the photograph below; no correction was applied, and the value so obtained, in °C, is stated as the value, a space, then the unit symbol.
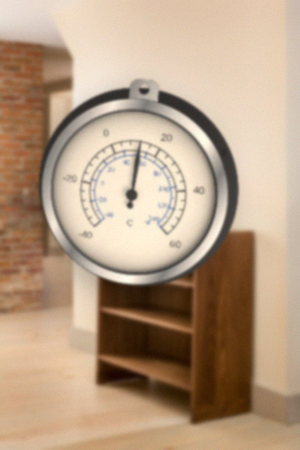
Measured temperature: 12 °C
